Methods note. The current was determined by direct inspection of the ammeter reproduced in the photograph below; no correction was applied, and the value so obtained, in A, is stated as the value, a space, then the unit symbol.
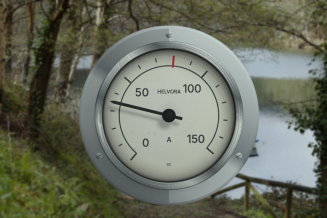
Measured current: 35 A
